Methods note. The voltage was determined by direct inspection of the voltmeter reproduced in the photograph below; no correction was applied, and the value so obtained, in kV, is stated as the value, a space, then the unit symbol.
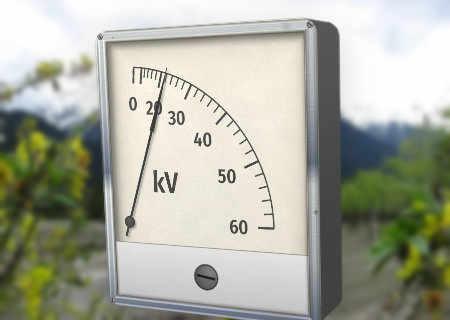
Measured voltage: 22 kV
